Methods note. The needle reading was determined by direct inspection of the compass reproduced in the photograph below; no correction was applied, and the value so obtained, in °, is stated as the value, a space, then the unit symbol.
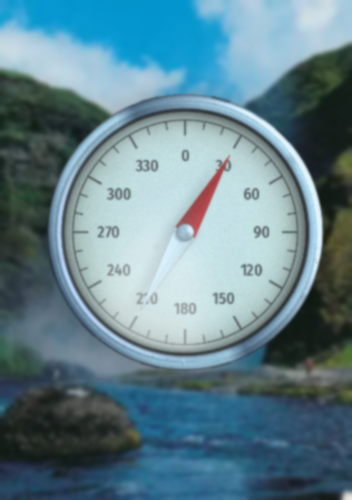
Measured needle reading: 30 °
